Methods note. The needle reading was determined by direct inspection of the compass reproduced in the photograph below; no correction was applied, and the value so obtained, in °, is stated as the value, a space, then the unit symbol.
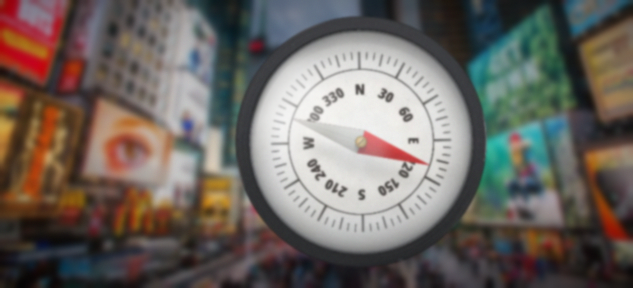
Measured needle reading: 110 °
